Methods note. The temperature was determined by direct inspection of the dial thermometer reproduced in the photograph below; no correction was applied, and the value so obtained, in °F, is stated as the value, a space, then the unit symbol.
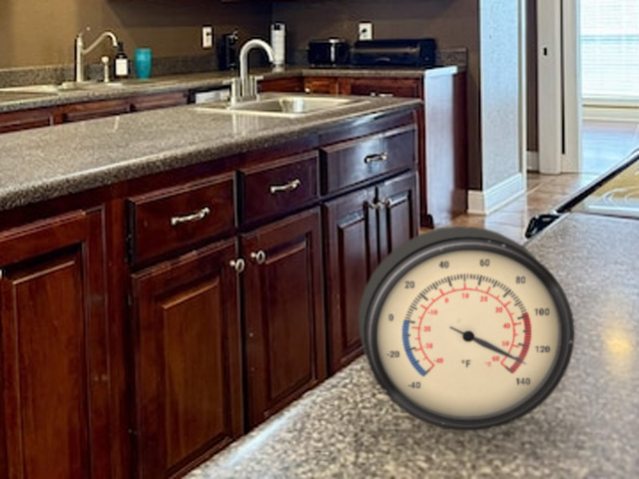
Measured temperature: 130 °F
